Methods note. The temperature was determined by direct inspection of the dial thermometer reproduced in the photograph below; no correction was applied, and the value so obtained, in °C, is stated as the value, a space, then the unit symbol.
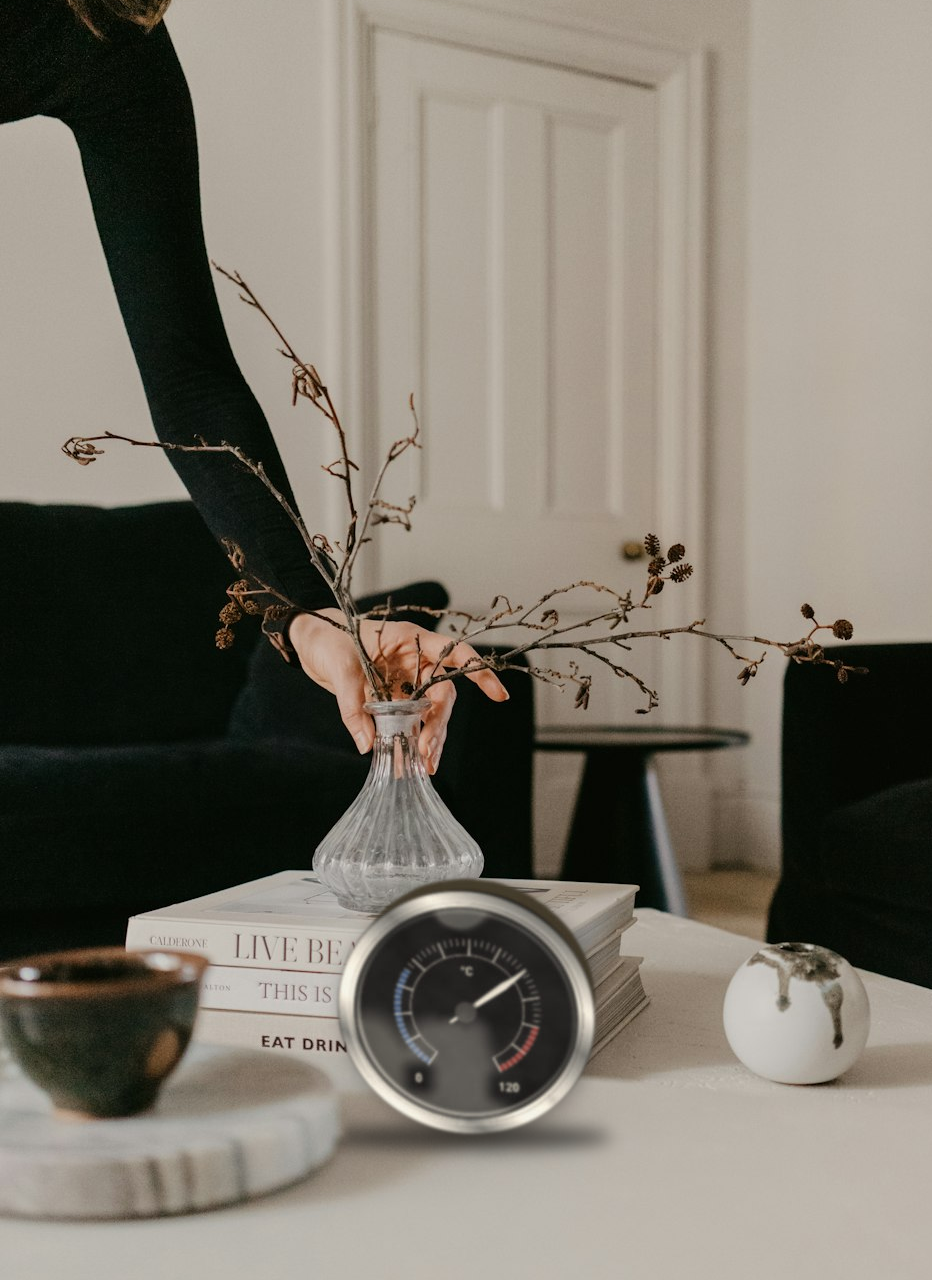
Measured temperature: 80 °C
